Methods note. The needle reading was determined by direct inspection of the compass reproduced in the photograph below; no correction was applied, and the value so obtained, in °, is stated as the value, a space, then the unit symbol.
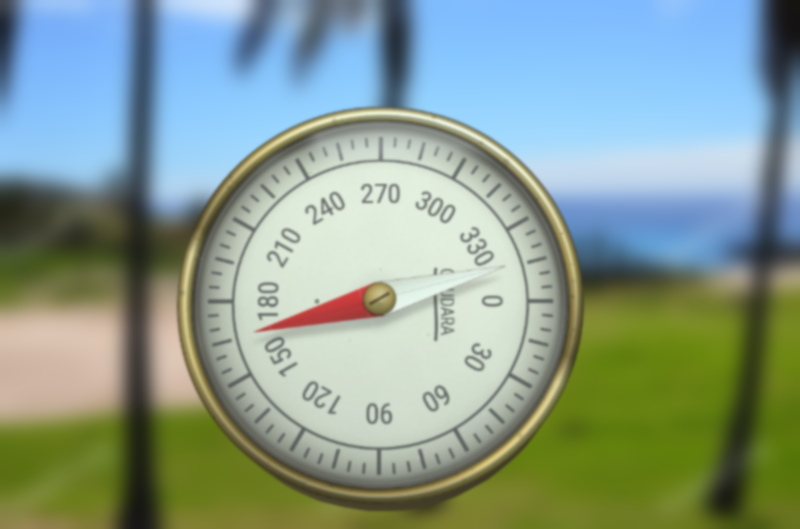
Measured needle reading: 165 °
